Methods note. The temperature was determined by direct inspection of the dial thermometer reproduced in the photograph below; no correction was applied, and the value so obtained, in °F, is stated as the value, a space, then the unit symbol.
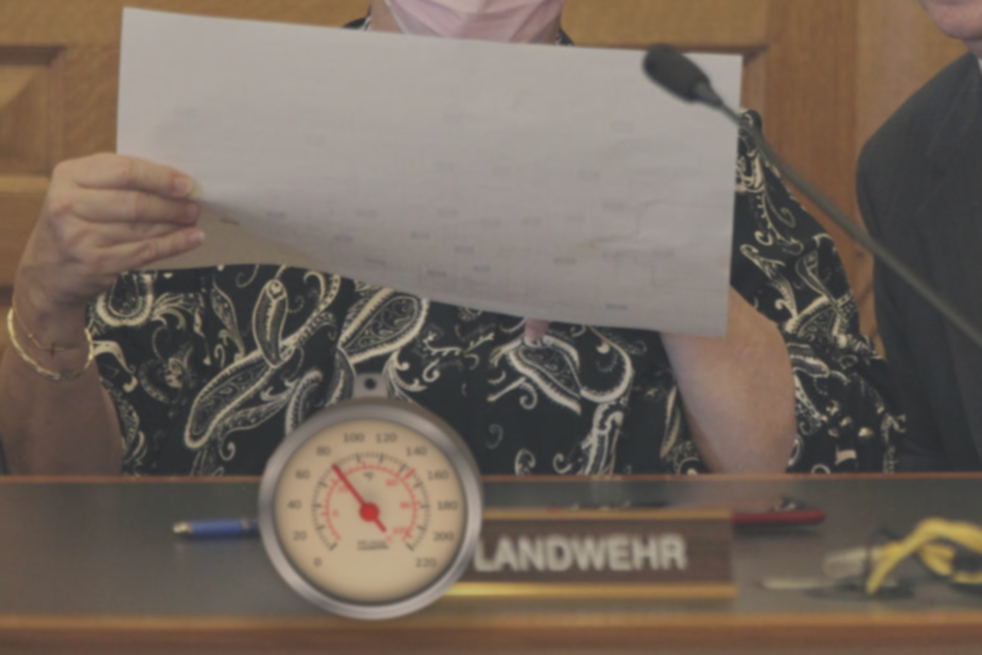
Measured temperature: 80 °F
